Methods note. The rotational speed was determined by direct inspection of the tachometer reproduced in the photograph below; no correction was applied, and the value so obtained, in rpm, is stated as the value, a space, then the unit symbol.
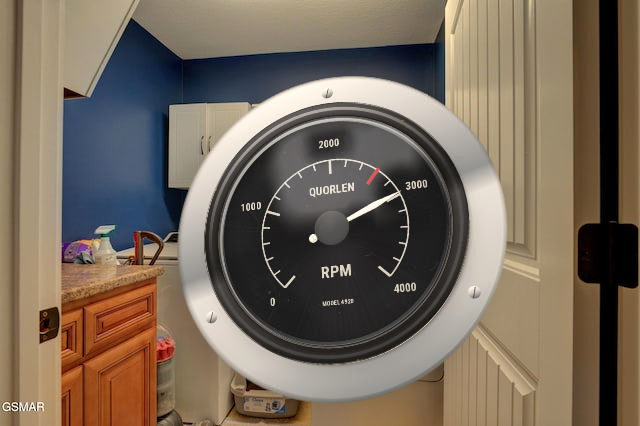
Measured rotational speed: 3000 rpm
